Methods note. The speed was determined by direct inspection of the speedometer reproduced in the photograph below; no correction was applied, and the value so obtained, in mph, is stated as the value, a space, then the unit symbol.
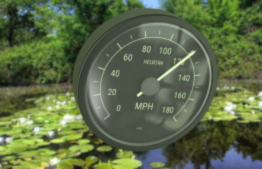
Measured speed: 120 mph
